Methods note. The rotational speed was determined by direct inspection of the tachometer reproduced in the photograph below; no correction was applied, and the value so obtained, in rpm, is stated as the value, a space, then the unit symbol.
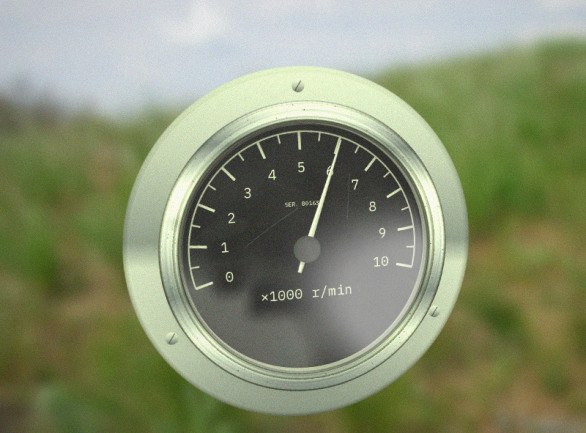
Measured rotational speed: 6000 rpm
